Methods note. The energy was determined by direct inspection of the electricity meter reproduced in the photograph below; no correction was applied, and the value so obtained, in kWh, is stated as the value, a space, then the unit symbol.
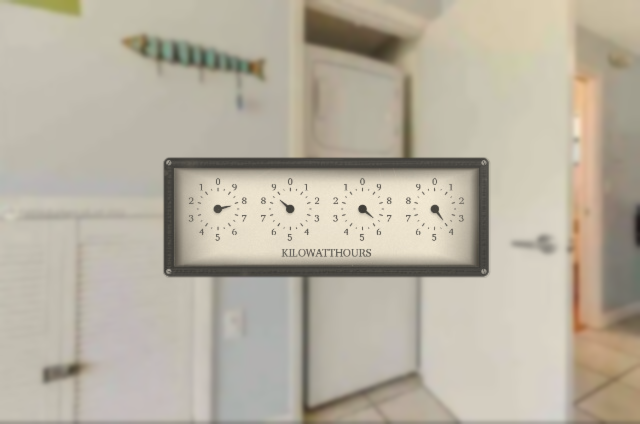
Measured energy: 7864 kWh
